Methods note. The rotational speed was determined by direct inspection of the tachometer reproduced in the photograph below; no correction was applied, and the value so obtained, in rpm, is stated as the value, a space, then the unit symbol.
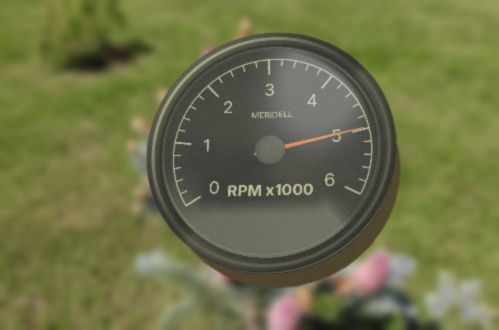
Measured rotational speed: 5000 rpm
